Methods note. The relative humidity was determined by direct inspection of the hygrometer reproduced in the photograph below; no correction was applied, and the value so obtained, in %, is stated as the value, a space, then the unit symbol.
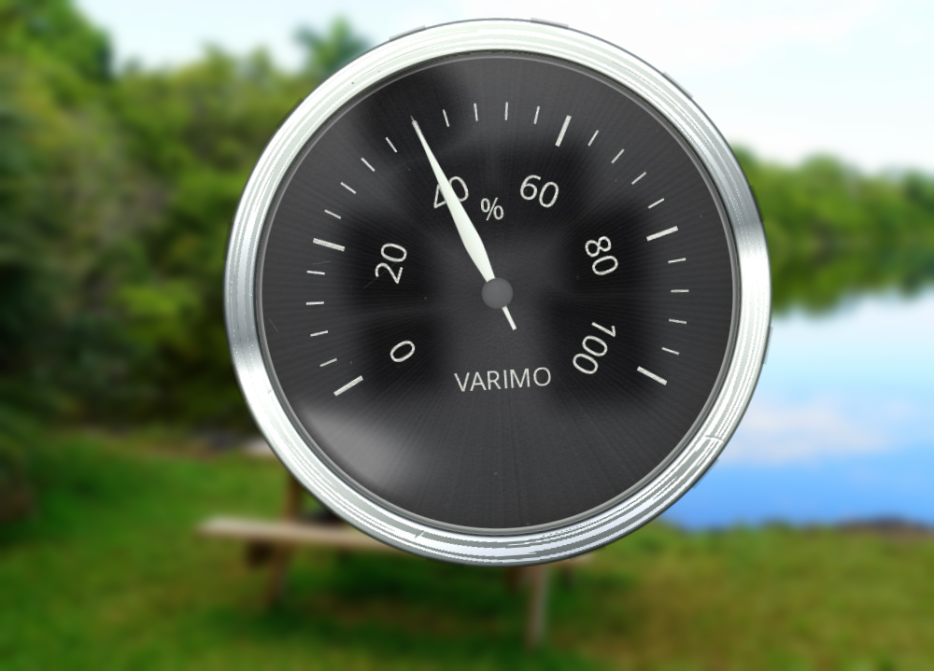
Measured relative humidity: 40 %
